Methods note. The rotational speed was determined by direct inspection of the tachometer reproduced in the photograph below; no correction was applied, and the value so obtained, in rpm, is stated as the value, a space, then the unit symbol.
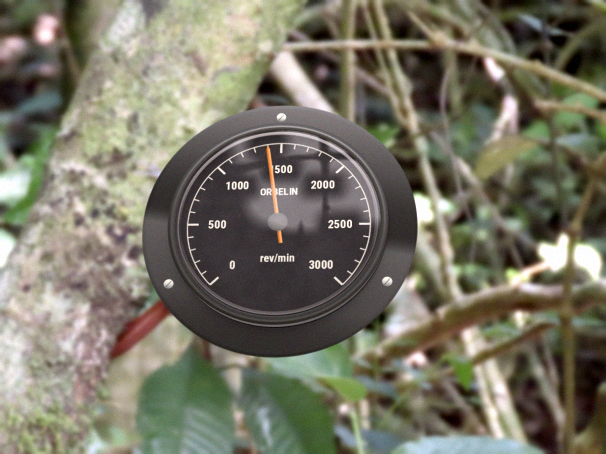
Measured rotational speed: 1400 rpm
